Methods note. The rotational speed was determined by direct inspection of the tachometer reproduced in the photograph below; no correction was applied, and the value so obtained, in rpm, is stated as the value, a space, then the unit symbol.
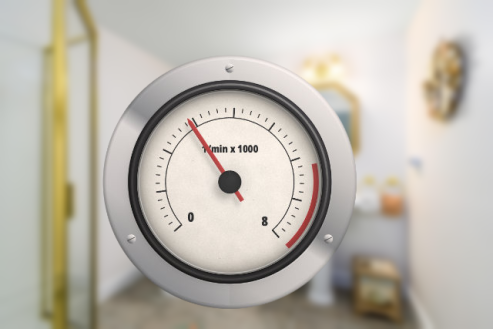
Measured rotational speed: 2900 rpm
